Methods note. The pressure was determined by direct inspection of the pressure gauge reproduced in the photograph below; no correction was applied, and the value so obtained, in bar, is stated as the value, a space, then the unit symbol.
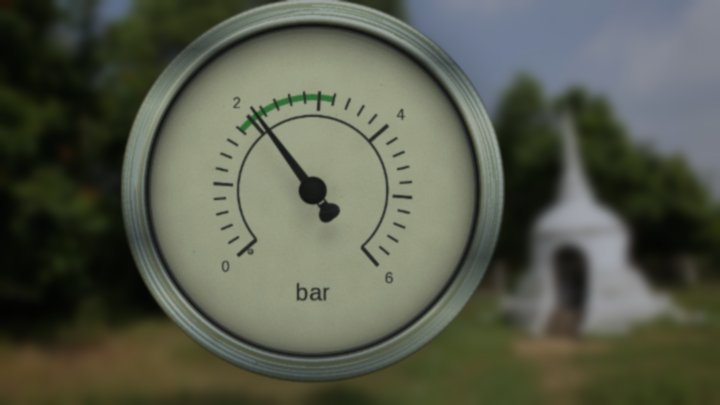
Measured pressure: 2.1 bar
